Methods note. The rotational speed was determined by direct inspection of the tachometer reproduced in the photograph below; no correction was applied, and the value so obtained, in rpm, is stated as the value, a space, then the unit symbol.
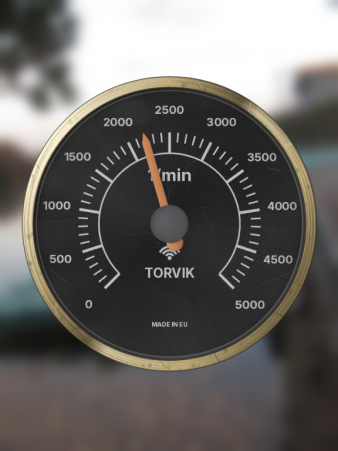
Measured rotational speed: 2200 rpm
